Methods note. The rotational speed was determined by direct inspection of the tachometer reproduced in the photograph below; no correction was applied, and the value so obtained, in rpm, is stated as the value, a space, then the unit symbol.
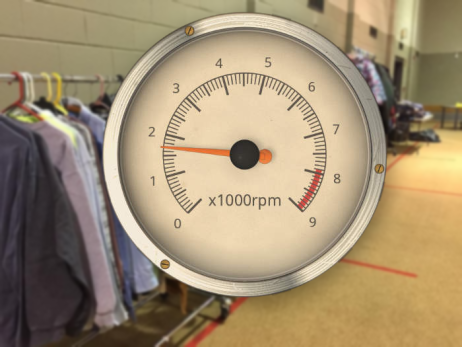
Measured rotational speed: 1700 rpm
